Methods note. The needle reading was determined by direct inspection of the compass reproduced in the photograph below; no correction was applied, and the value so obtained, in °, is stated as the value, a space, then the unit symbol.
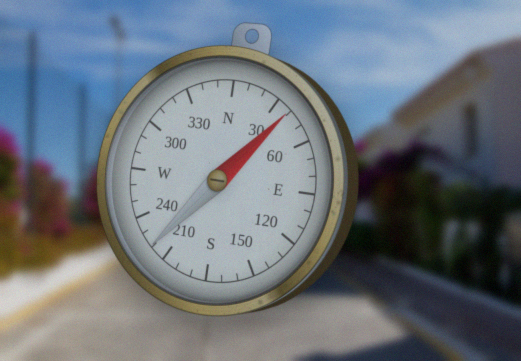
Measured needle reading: 40 °
